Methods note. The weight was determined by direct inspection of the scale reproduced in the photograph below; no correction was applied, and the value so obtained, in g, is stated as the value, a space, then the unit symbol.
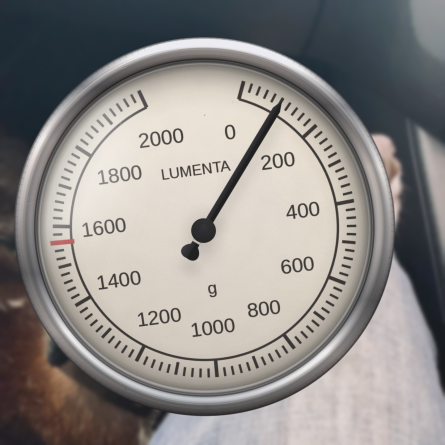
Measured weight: 100 g
